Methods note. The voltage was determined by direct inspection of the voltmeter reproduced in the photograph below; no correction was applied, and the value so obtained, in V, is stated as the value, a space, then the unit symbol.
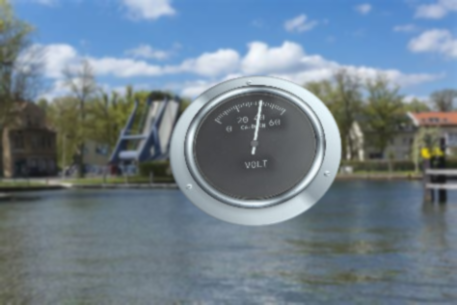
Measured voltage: 40 V
